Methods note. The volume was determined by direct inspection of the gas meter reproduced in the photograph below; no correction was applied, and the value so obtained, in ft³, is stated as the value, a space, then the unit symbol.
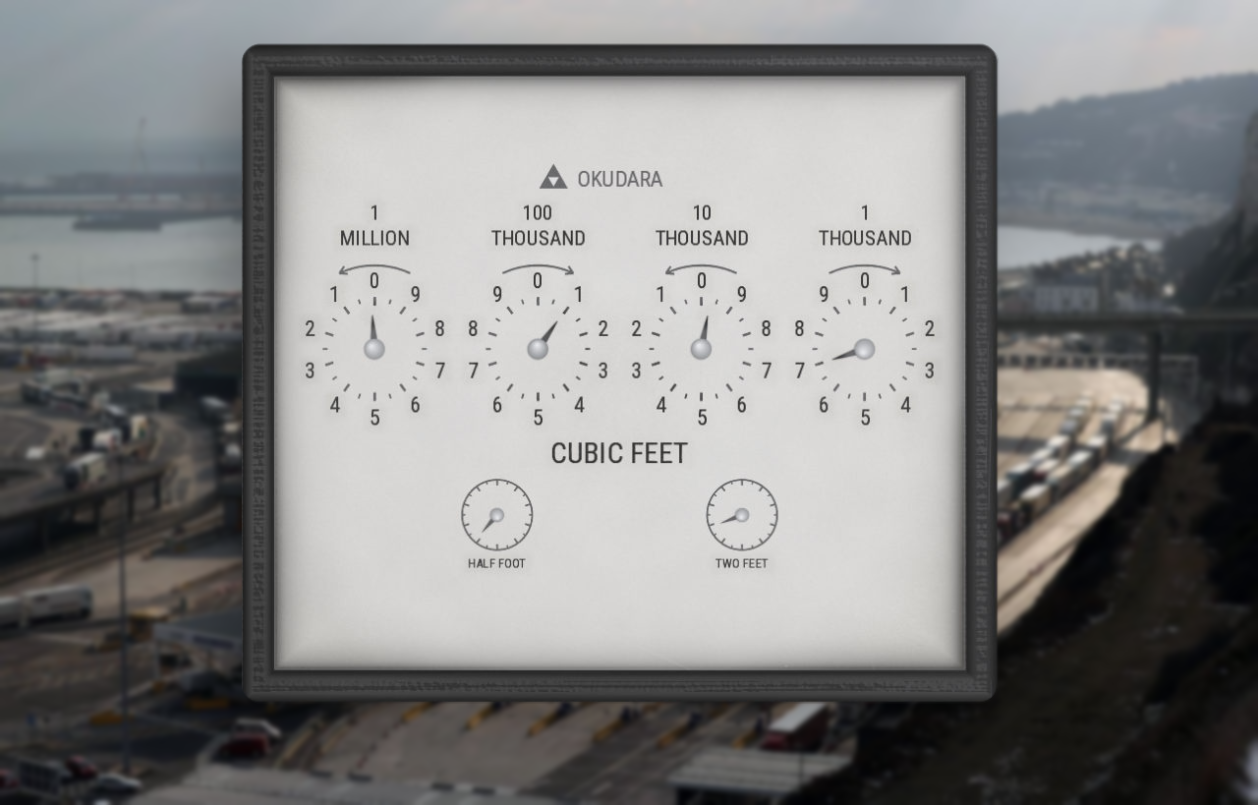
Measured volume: 9700 ft³
